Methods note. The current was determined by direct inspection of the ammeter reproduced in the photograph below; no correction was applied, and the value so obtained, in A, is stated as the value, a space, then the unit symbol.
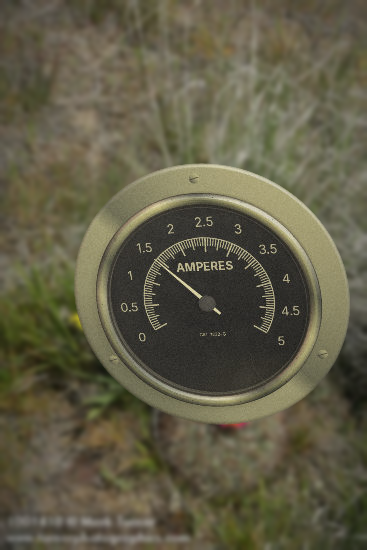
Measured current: 1.5 A
